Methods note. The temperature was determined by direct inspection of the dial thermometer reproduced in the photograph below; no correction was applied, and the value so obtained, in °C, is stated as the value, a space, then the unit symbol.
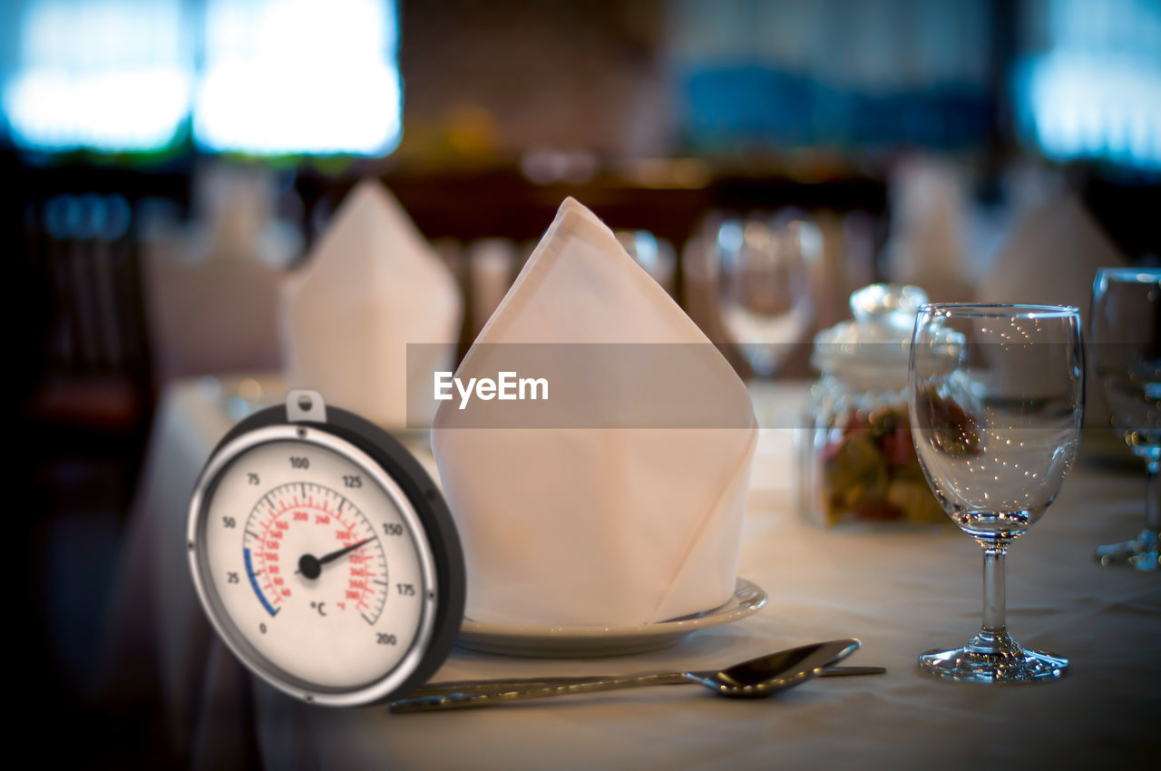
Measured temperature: 150 °C
